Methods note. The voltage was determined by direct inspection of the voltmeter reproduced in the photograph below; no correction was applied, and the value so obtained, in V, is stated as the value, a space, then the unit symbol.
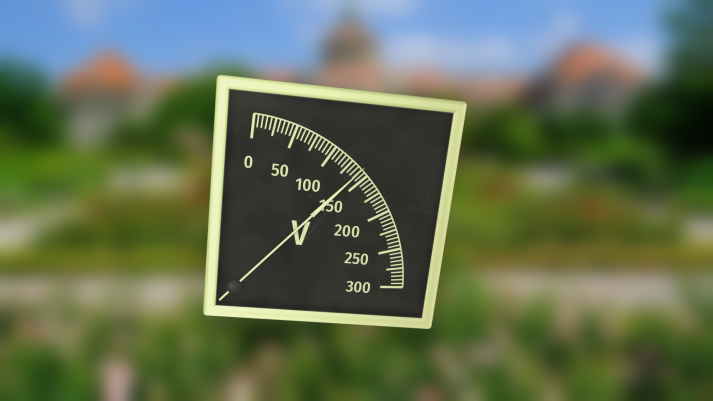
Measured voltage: 140 V
